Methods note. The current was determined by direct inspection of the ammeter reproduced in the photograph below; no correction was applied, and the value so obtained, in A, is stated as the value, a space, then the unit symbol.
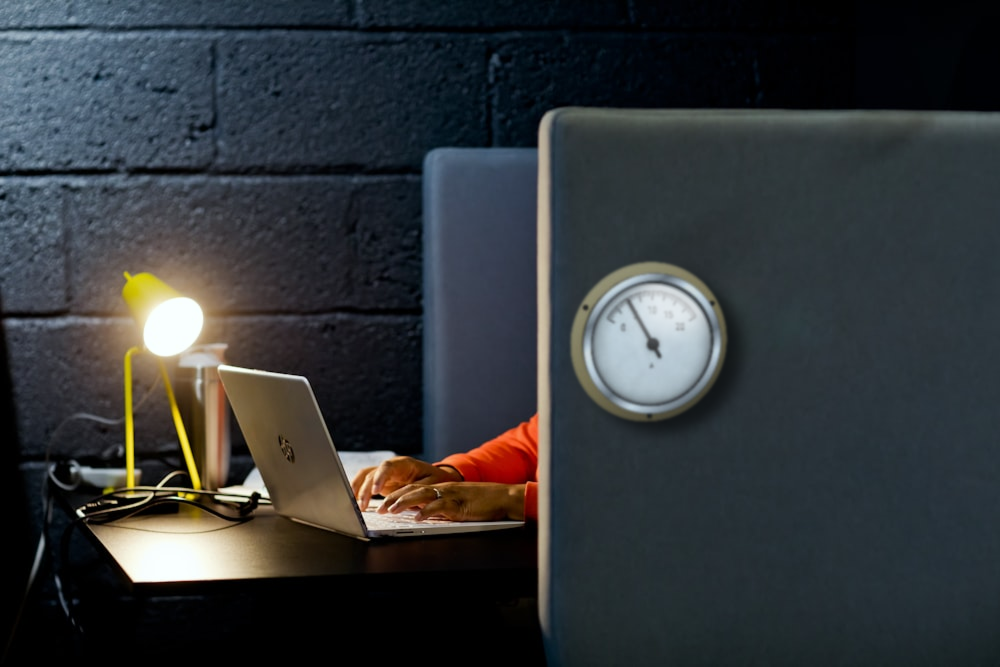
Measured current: 5 A
